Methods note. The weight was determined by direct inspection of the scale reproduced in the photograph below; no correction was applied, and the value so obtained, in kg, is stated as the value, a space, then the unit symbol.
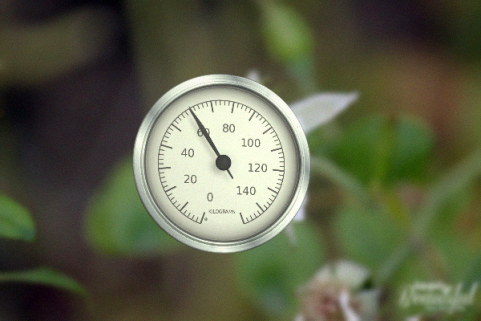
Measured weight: 60 kg
